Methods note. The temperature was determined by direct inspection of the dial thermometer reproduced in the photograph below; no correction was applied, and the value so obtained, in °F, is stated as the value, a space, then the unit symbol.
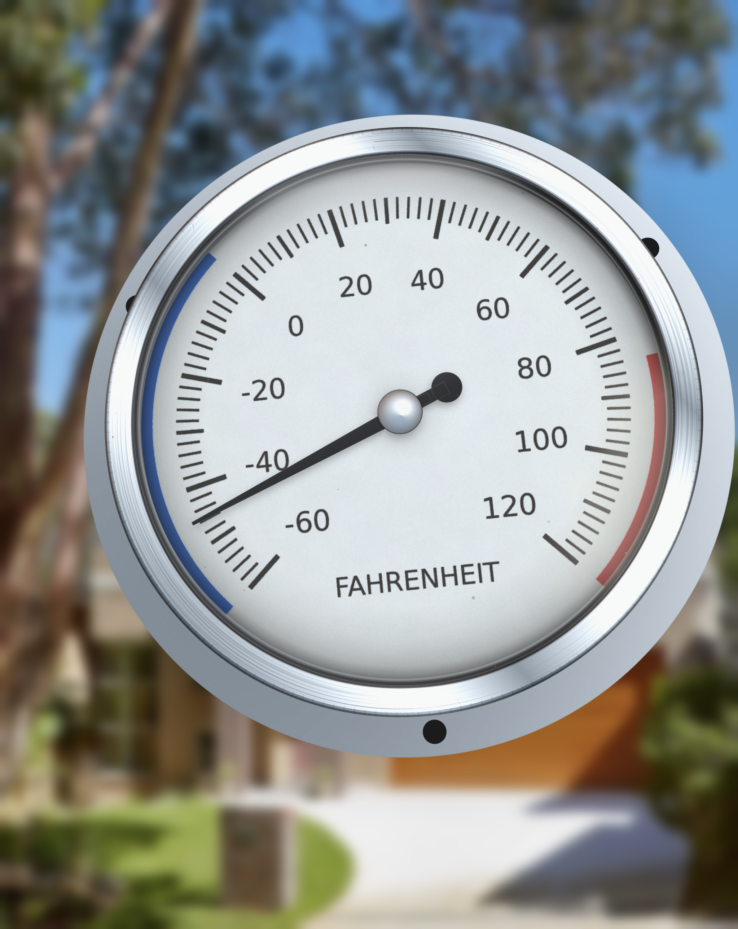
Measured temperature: -46 °F
